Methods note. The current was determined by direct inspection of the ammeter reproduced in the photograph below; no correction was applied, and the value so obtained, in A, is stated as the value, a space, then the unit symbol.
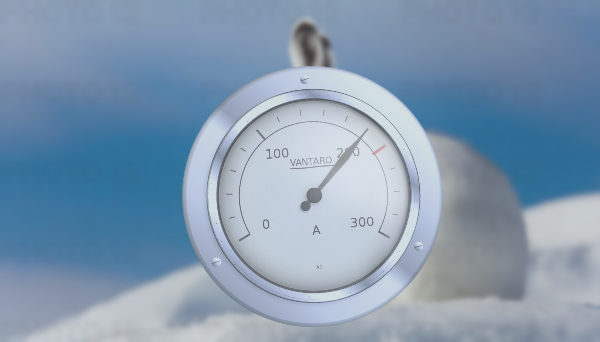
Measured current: 200 A
